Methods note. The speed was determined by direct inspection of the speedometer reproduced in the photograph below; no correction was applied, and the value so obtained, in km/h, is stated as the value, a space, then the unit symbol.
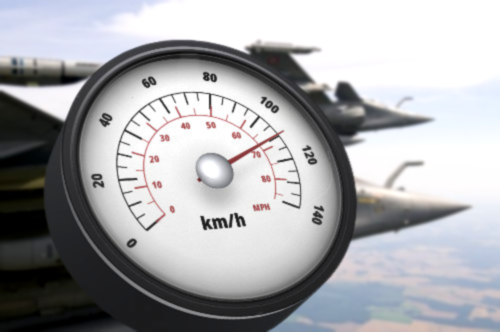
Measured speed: 110 km/h
